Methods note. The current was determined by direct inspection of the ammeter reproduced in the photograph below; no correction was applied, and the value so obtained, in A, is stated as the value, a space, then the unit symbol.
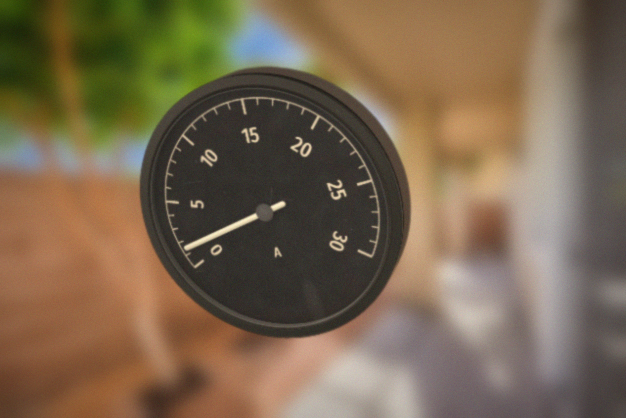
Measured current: 1.5 A
